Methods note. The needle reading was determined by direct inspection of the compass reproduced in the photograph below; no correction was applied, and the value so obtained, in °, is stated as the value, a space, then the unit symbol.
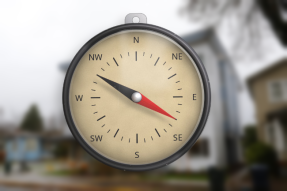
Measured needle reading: 120 °
